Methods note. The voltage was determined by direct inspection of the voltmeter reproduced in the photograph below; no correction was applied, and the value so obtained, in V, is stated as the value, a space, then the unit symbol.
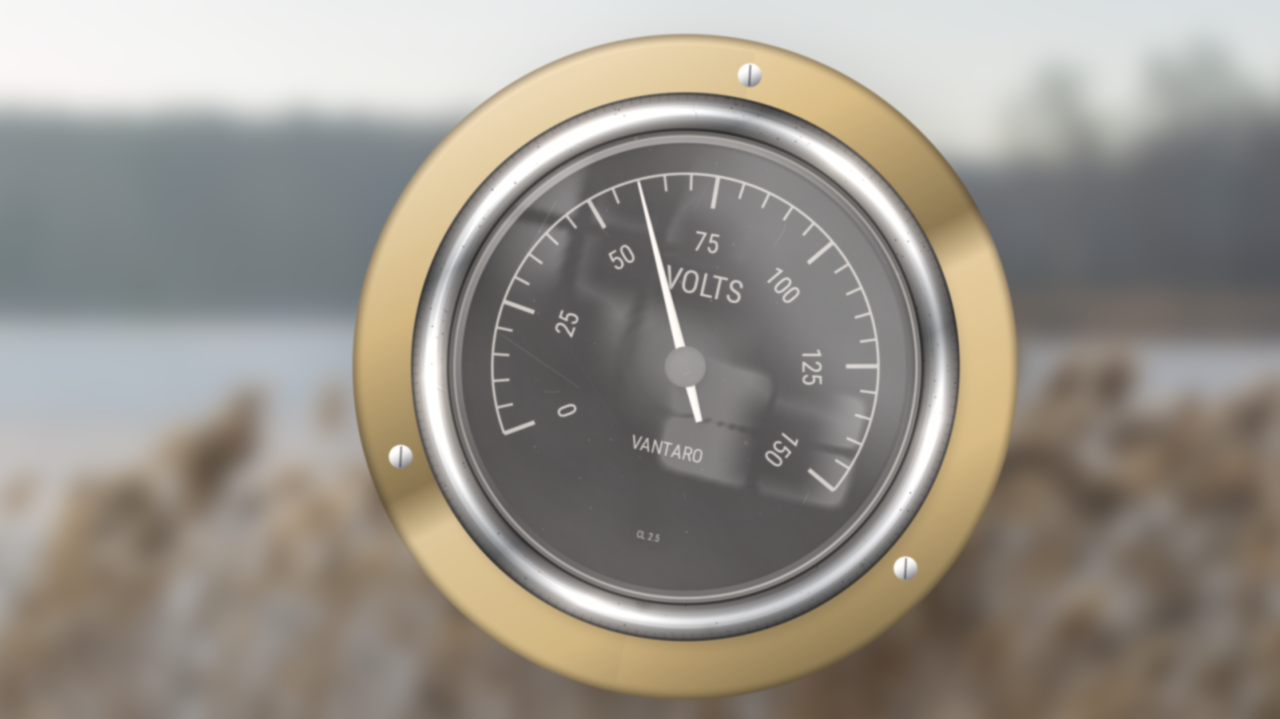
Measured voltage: 60 V
